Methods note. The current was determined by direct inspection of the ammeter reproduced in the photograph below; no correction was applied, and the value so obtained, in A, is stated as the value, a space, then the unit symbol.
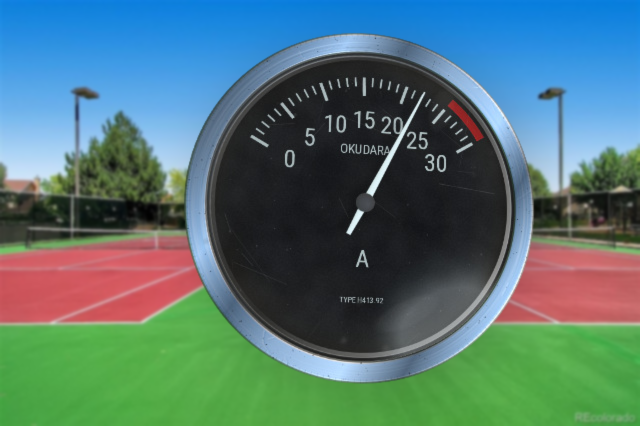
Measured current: 22 A
